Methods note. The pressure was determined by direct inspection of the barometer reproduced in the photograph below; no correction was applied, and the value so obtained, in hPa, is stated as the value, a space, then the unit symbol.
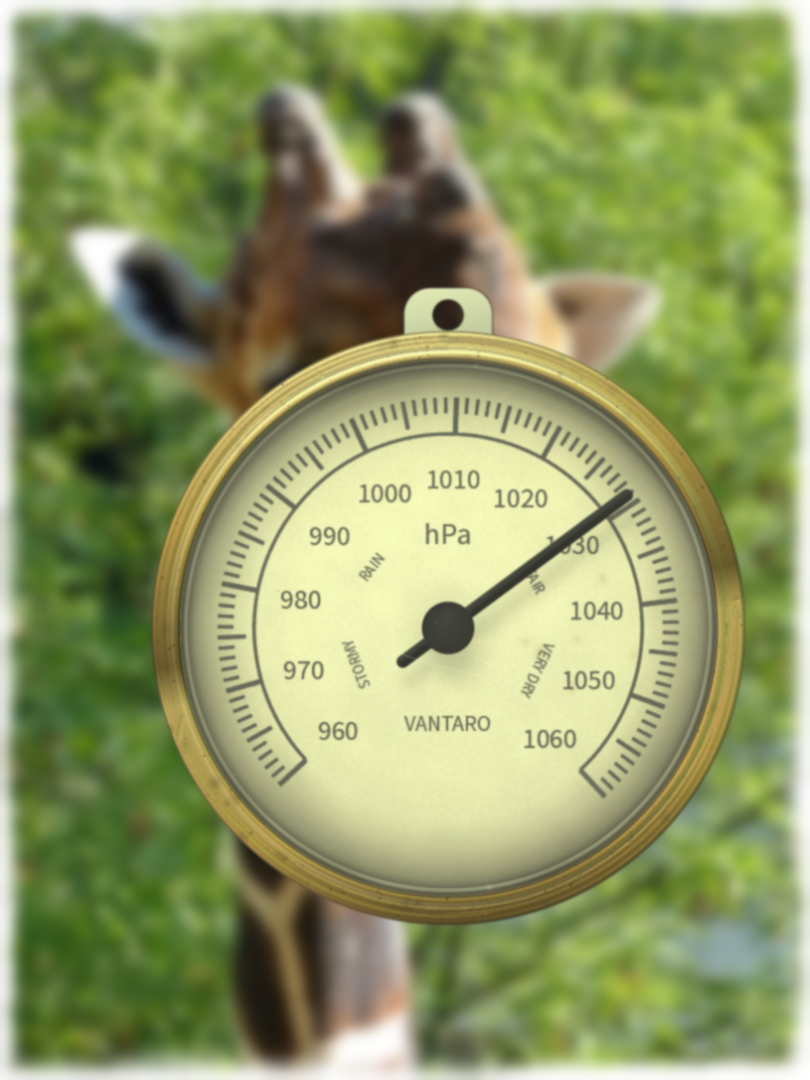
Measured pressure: 1029 hPa
